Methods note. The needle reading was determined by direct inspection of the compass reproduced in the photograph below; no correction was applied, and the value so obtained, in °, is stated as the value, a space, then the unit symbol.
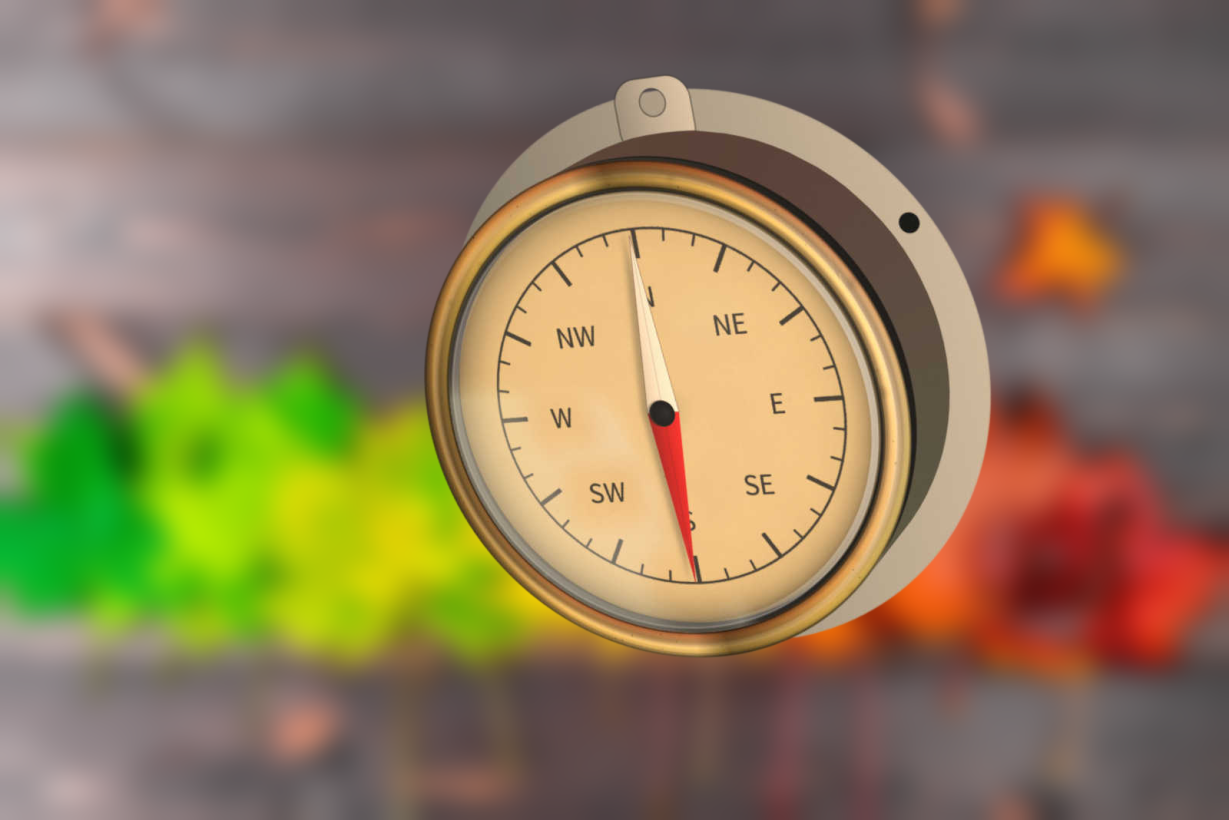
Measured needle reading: 180 °
